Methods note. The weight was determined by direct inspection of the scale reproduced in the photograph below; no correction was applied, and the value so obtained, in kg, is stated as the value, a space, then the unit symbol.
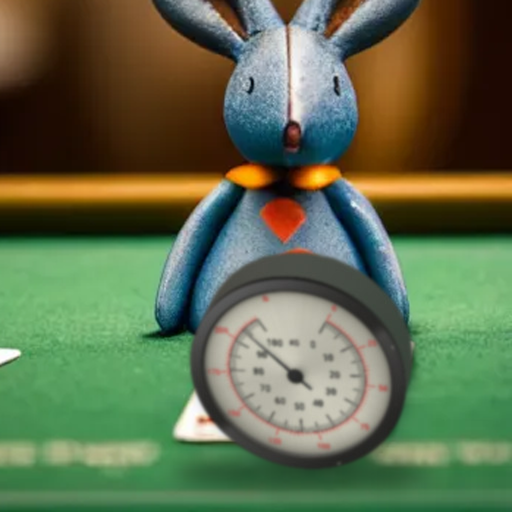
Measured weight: 95 kg
